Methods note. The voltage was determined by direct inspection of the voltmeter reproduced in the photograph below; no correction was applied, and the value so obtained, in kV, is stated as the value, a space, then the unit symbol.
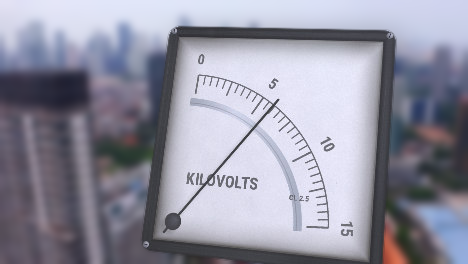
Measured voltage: 6 kV
